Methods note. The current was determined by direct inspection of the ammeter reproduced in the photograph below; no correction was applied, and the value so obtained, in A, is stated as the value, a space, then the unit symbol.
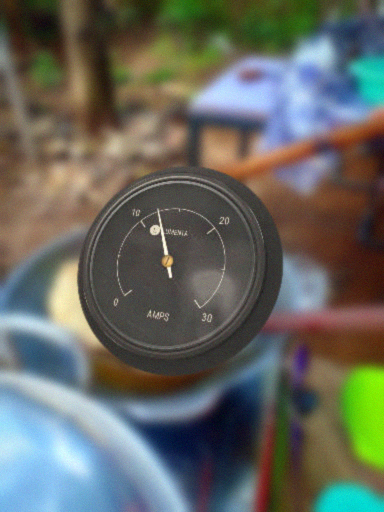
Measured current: 12.5 A
